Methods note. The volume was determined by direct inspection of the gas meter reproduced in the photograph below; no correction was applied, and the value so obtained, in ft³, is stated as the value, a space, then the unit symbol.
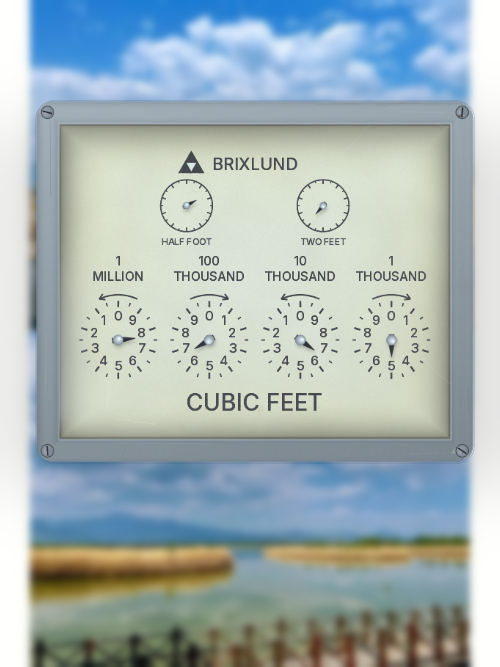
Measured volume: 766500 ft³
